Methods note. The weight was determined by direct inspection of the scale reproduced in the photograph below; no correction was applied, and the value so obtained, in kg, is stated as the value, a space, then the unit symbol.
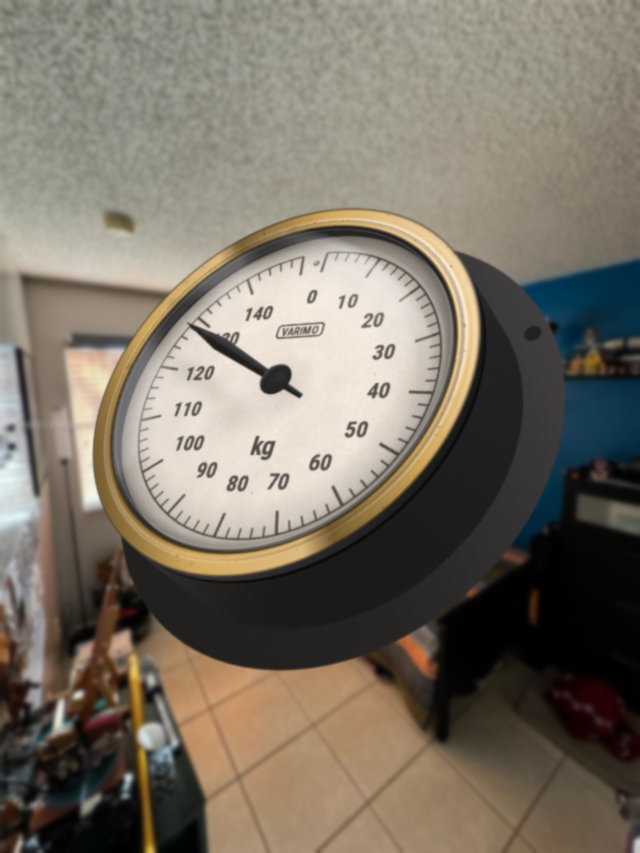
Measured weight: 128 kg
